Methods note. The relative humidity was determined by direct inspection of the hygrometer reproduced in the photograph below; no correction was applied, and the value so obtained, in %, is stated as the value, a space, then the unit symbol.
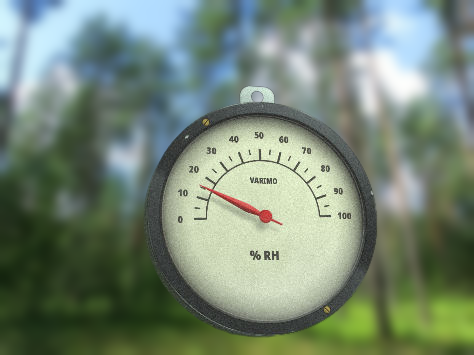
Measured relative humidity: 15 %
